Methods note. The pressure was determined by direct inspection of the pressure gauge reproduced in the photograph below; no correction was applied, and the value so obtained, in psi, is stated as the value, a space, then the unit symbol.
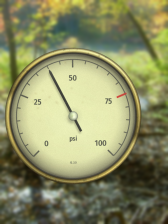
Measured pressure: 40 psi
